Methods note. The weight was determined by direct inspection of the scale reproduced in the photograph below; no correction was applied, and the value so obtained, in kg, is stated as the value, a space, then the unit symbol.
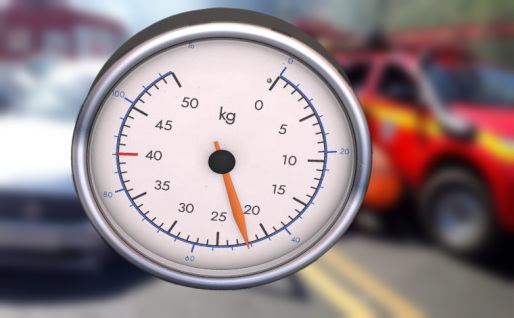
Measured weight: 22 kg
